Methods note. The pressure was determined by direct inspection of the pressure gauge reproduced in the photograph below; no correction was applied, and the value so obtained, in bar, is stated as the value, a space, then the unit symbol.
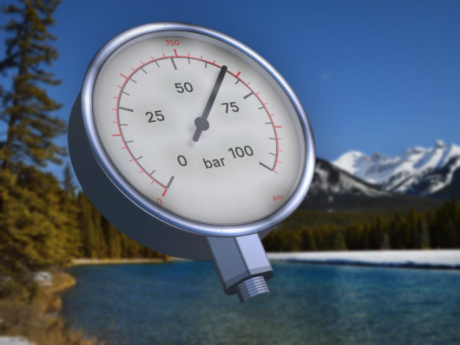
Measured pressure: 65 bar
